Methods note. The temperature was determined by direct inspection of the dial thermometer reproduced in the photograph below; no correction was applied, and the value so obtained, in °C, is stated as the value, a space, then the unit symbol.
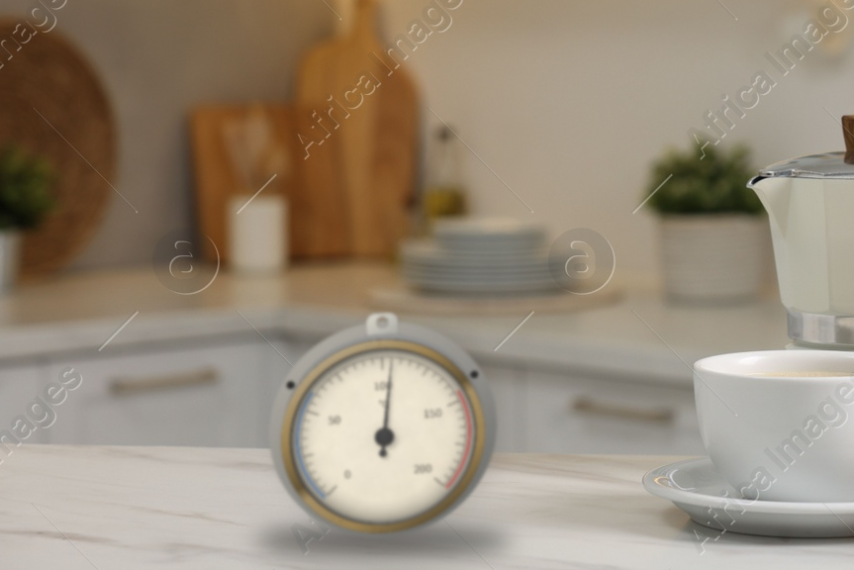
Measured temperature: 105 °C
